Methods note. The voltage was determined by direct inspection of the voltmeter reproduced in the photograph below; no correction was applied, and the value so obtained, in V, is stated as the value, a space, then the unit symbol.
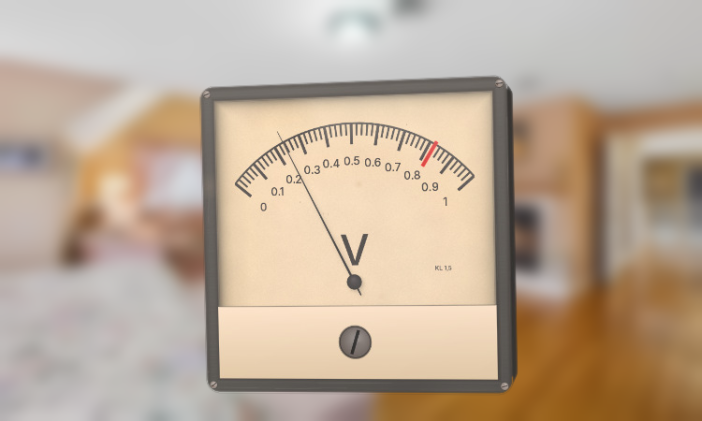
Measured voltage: 0.24 V
